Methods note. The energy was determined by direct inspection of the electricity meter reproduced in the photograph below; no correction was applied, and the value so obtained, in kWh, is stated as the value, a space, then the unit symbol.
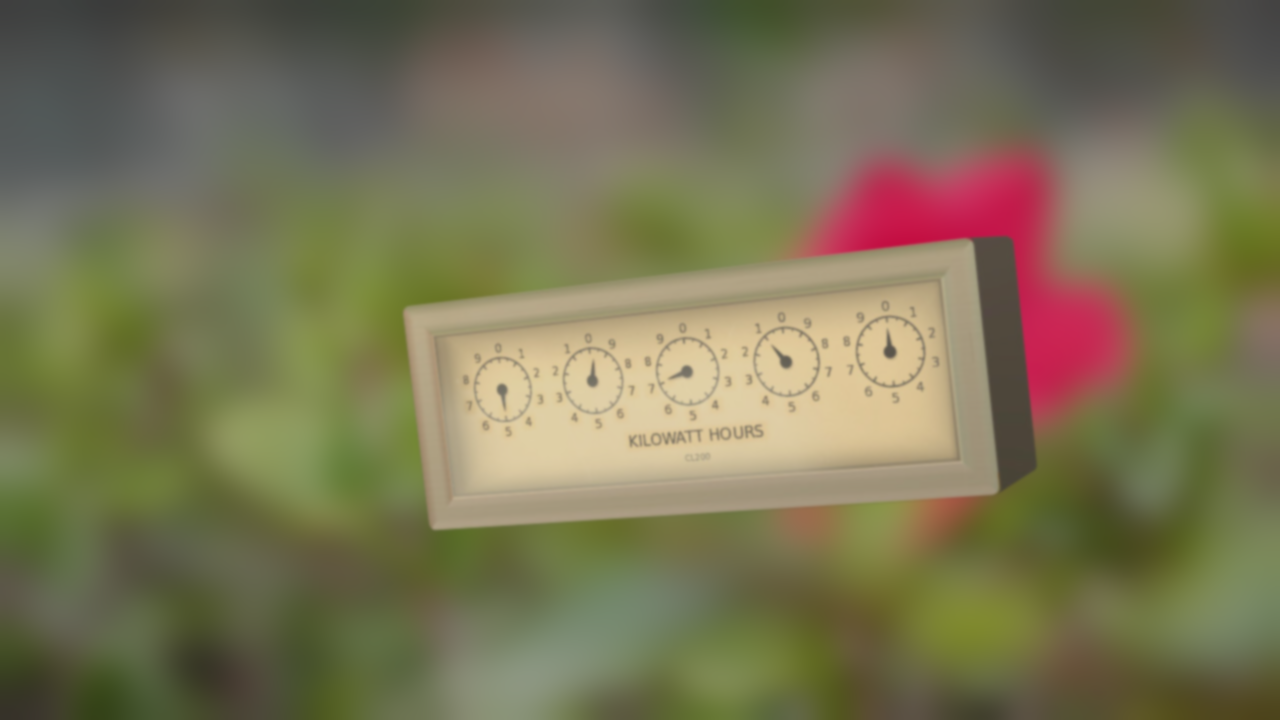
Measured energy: 49710 kWh
